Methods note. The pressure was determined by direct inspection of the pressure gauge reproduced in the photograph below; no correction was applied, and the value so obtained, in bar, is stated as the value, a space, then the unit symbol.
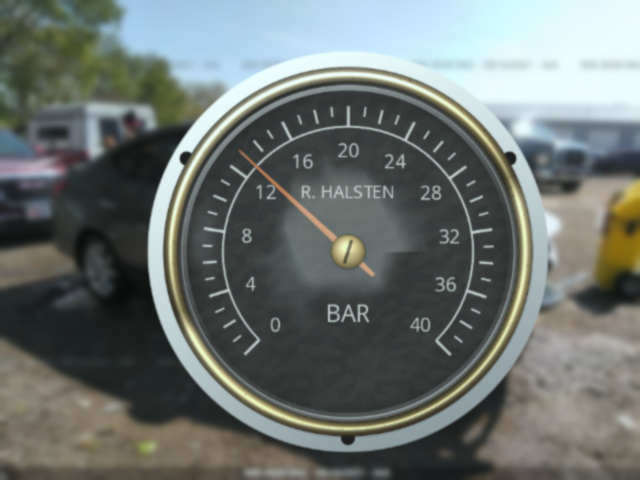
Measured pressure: 13 bar
